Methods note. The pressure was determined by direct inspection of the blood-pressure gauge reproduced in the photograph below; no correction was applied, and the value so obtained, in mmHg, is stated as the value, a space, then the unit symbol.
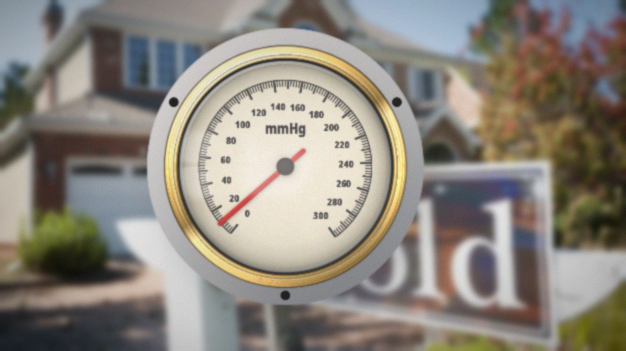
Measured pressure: 10 mmHg
